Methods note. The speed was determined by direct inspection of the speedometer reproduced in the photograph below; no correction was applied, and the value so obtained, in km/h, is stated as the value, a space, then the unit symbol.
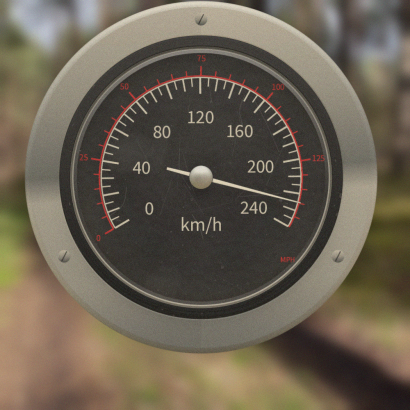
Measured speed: 225 km/h
